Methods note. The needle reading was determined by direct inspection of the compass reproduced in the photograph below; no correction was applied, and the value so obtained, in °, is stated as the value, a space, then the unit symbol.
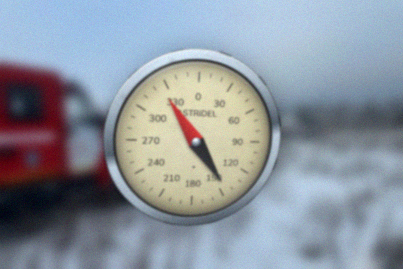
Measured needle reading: 325 °
